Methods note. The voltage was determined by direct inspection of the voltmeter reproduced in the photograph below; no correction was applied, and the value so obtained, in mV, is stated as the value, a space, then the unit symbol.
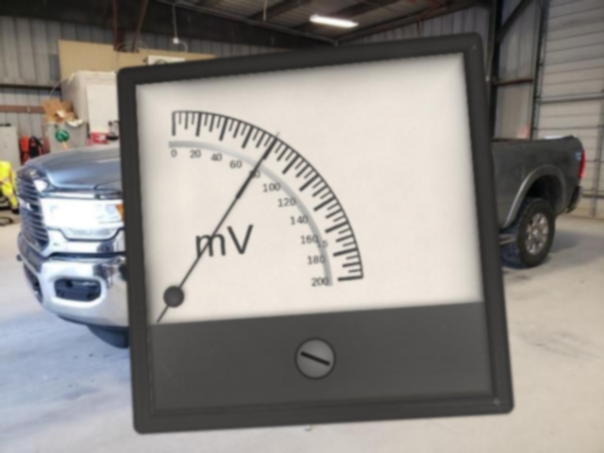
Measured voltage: 80 mV
